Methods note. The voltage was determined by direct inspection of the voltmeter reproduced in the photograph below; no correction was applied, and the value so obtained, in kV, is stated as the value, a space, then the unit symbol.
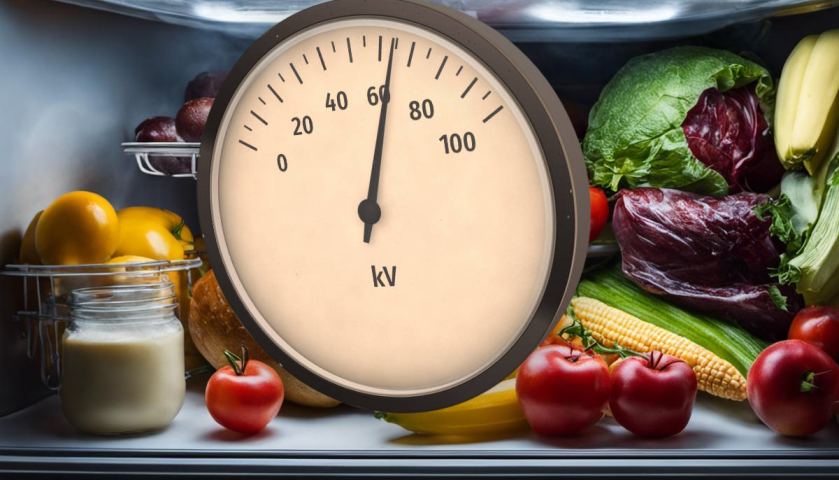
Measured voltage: 65 kV
